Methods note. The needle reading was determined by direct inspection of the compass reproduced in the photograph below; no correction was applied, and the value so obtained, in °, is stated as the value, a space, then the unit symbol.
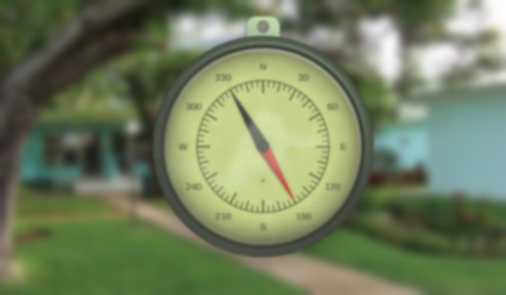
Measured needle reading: 150 °
